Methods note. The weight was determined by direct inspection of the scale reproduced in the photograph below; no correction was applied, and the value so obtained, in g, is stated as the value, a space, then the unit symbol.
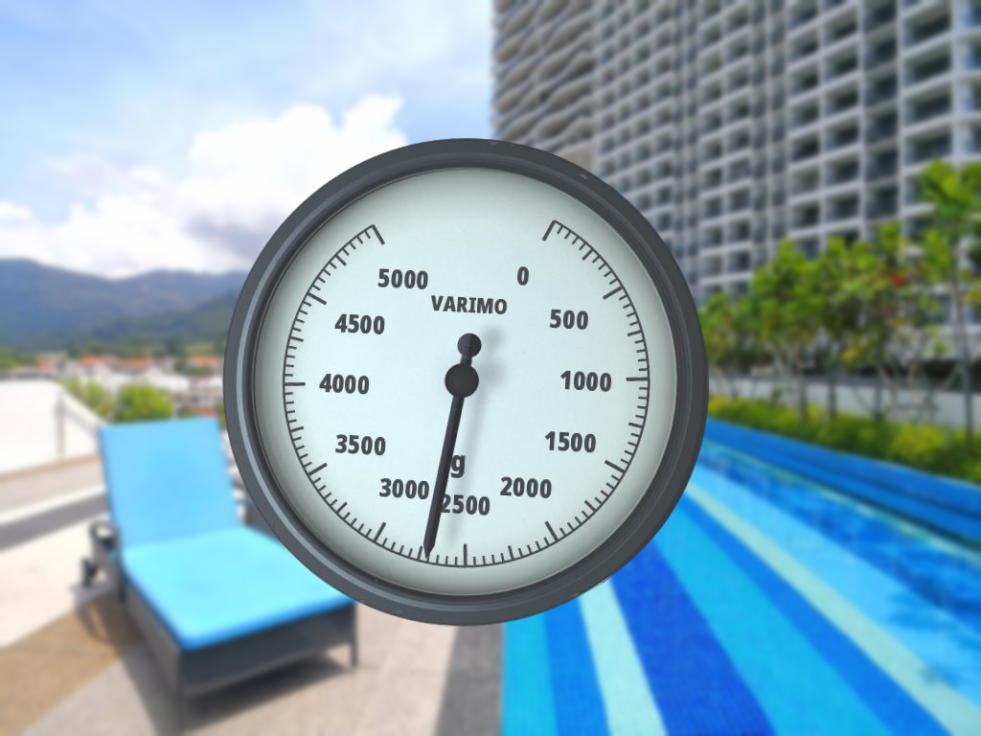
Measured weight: 2700 g
